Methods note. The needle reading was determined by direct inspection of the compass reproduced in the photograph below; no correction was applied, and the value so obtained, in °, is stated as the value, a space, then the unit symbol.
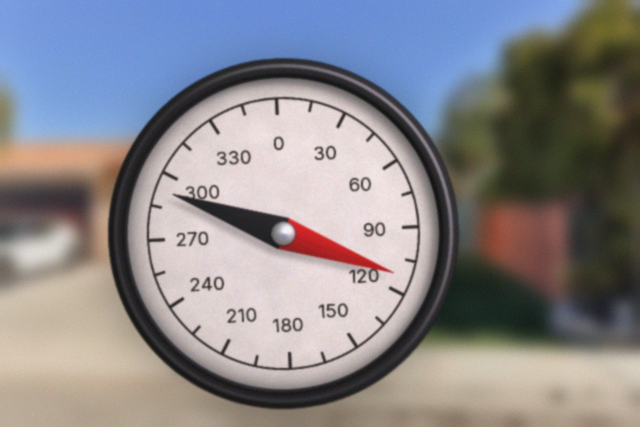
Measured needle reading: 112.5 °
